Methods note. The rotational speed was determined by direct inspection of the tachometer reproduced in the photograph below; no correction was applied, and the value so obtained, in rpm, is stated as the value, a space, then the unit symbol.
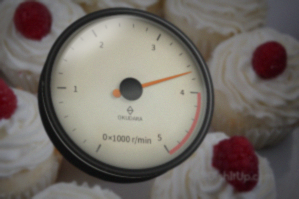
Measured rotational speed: 3700 rpm
